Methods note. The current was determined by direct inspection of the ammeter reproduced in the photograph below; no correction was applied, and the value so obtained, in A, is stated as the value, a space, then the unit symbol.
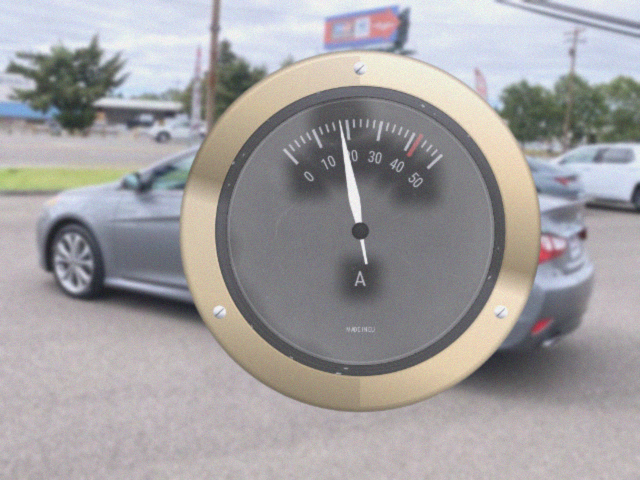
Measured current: 18 A
